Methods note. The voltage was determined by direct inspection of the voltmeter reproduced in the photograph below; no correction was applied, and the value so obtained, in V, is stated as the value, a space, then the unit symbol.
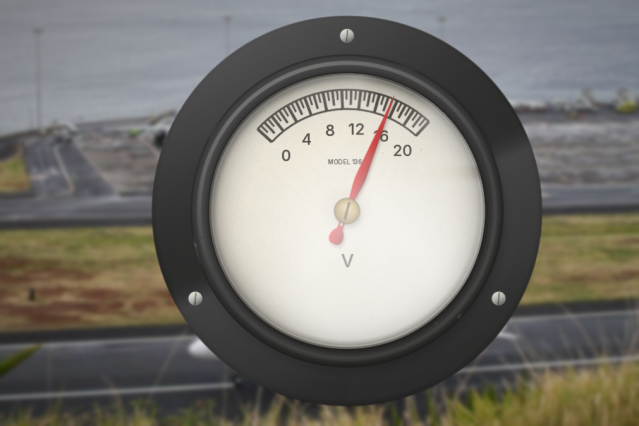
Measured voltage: 15.5 V
